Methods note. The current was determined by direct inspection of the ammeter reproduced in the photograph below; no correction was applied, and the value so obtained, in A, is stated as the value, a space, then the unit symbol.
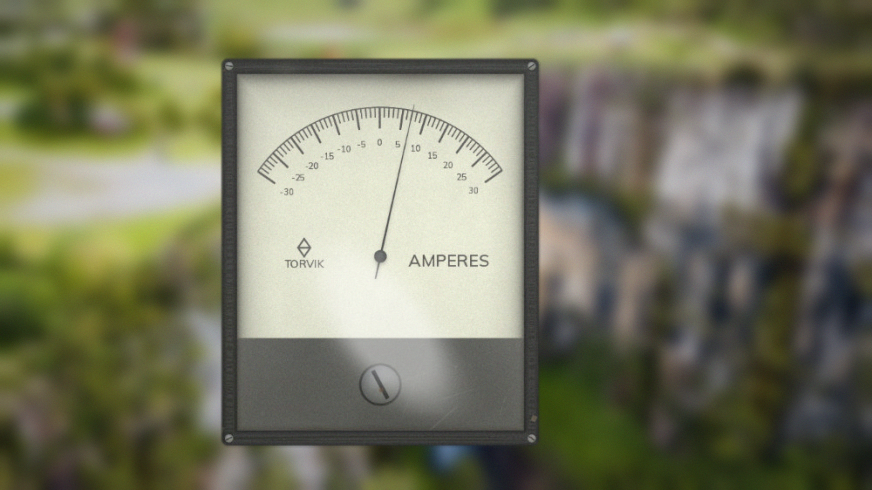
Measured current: 7 A
